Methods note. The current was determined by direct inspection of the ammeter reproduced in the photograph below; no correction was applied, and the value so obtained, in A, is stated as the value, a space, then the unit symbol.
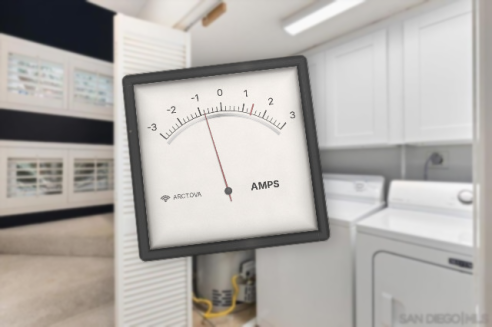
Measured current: -0.8 A
